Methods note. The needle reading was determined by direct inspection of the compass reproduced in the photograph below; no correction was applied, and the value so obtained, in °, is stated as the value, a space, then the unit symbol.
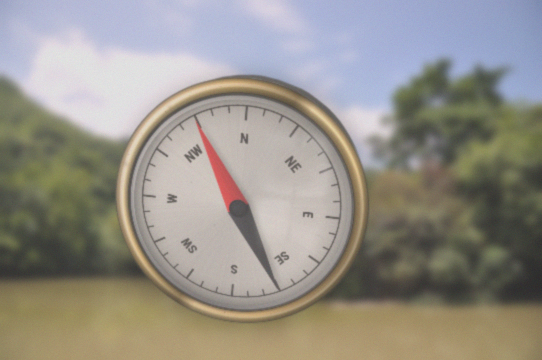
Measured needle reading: 330 °
